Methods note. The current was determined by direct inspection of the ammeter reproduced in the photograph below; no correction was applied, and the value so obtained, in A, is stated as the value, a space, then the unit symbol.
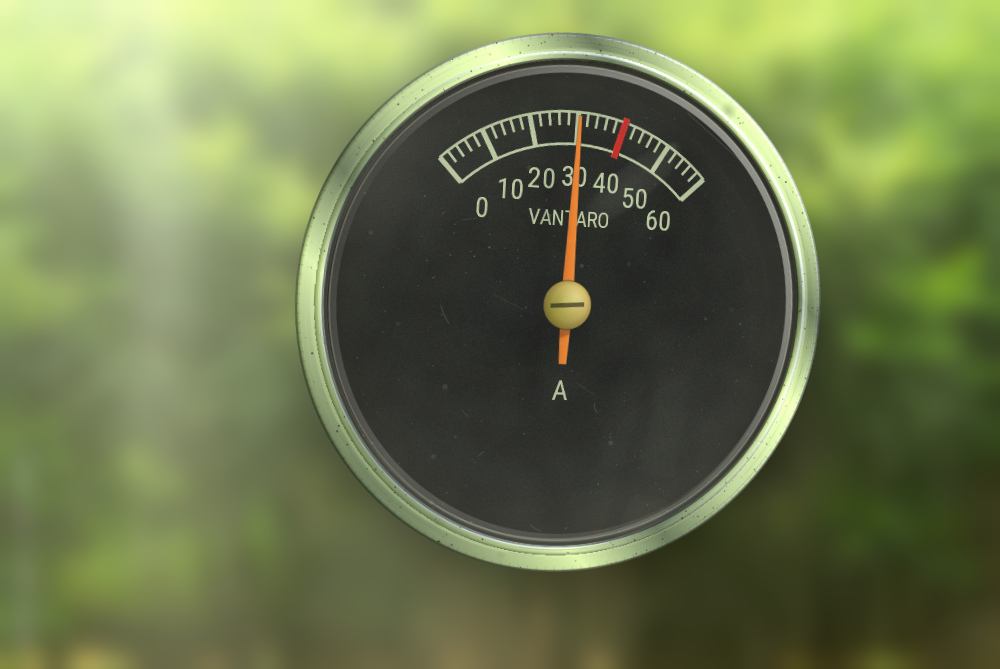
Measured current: 30 A
